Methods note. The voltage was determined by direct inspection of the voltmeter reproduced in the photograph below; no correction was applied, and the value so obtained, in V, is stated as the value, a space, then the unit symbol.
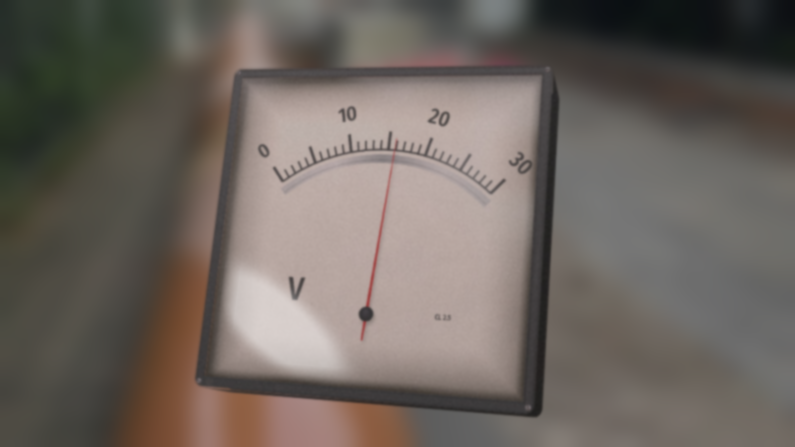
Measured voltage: 16 V
